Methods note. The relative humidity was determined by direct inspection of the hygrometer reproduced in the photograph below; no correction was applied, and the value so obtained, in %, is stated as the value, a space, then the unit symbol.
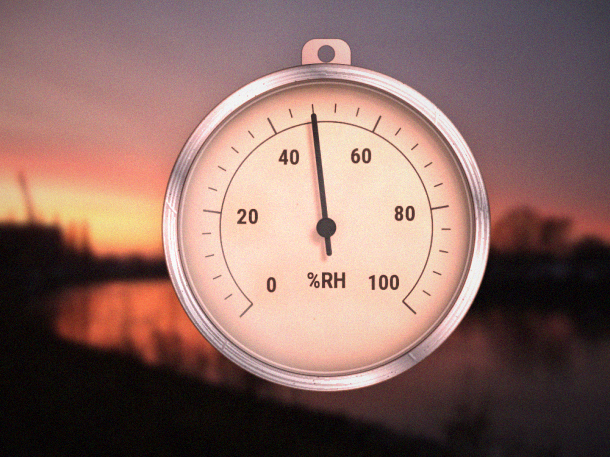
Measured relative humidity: 48 %
